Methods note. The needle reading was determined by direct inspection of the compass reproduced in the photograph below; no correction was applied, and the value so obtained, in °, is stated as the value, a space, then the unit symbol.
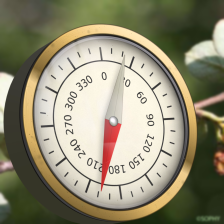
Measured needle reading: 200 °
